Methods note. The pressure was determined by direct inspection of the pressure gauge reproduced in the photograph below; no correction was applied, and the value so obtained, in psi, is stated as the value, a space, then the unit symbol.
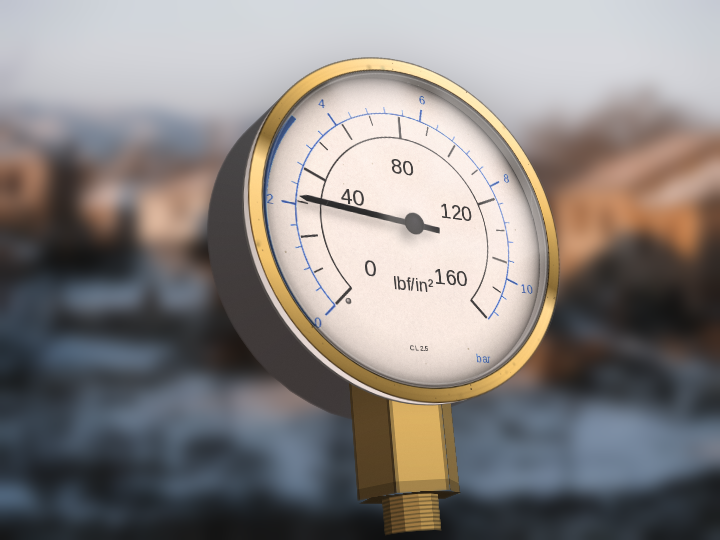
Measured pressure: 30 psi
